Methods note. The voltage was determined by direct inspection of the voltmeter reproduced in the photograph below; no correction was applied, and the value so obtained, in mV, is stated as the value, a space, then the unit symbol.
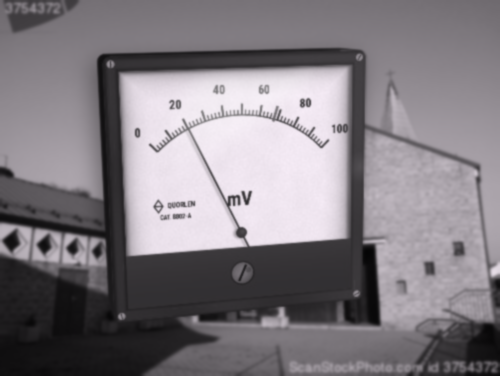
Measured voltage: 20 mV
